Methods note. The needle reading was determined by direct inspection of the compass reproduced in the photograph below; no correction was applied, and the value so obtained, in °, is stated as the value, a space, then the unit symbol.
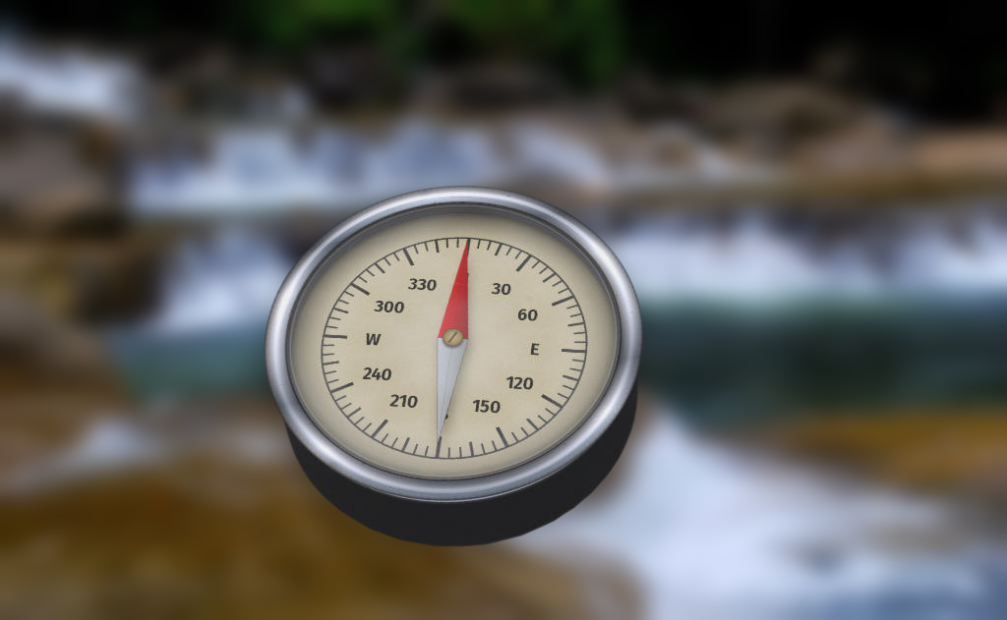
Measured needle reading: 0 °
